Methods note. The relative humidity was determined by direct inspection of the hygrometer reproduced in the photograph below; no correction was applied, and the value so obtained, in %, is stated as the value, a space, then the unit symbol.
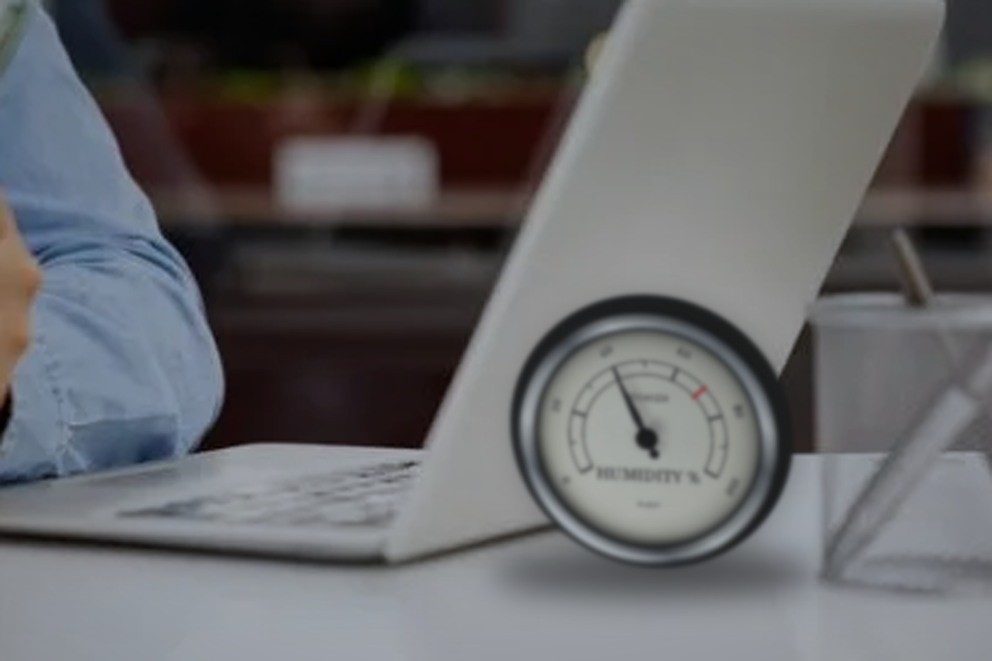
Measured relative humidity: 40 %
